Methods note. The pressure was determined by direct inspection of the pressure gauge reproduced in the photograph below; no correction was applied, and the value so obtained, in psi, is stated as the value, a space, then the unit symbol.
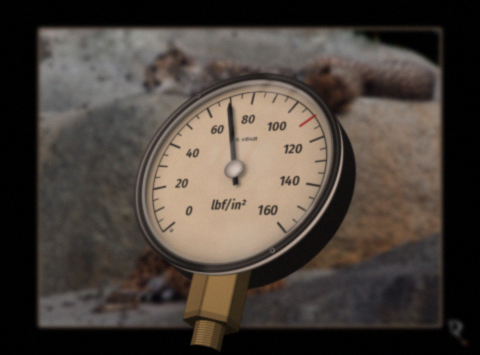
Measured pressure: 70 psi
